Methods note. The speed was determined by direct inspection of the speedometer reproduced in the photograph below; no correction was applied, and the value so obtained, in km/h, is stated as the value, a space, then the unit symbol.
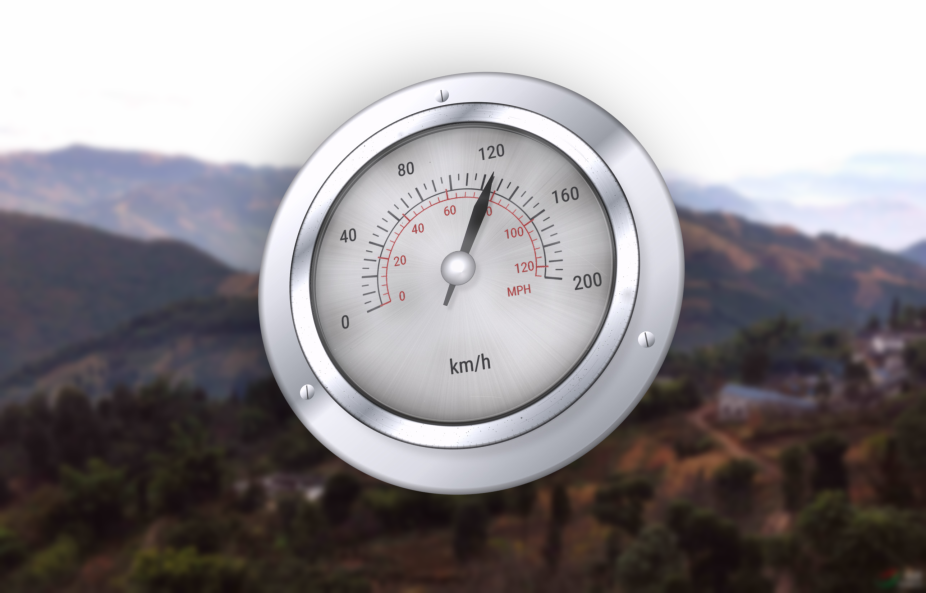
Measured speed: 125 km/h
